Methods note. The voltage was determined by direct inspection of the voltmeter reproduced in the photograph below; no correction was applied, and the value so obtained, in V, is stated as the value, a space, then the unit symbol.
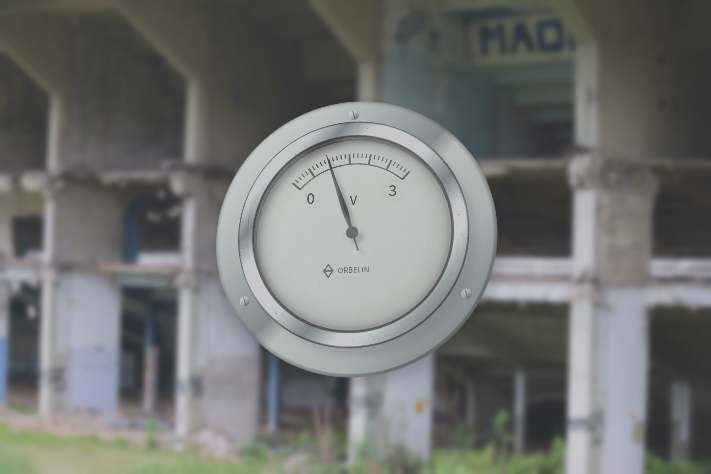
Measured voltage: 1 V
